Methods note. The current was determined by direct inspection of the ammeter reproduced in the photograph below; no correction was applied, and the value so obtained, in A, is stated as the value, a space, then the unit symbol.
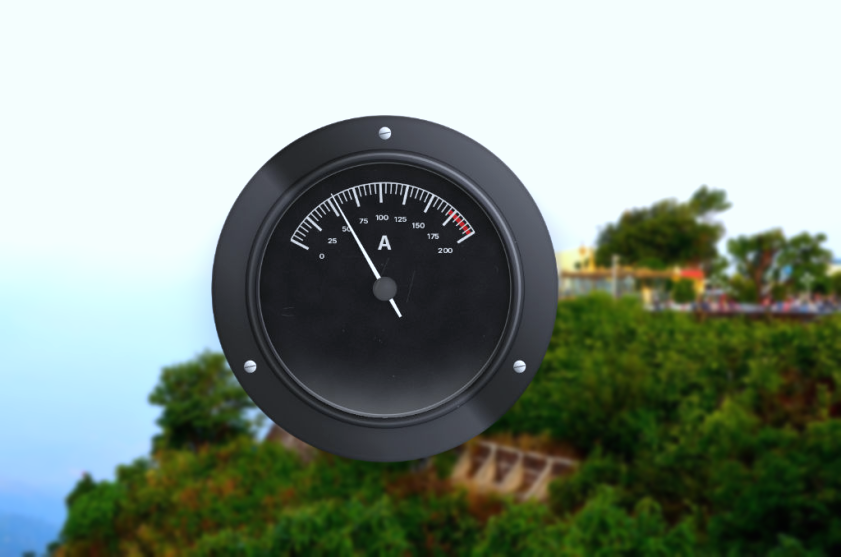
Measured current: 55 A
